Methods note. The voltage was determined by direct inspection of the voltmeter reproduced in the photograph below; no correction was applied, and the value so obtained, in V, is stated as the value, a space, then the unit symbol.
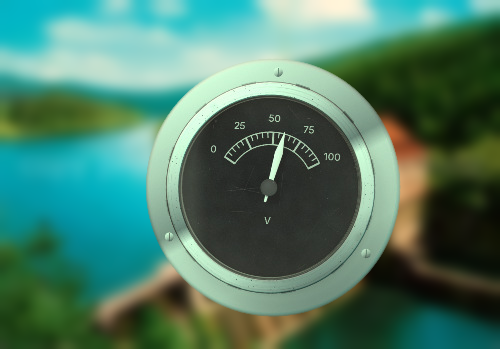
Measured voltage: 60 V
